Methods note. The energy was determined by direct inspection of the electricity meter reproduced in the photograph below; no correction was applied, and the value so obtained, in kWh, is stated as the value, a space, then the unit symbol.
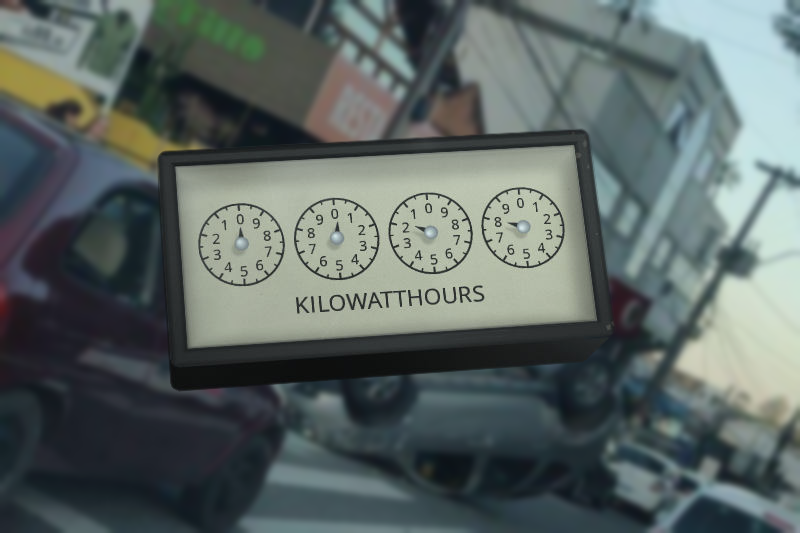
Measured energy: 18 kWh
